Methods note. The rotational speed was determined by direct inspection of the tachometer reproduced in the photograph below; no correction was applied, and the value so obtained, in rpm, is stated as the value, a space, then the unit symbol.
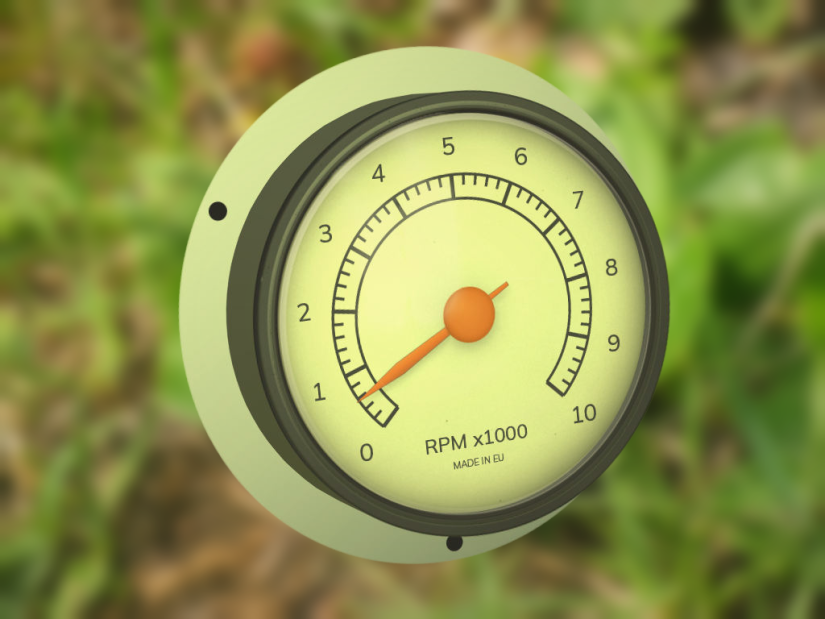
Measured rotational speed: 600 rpm
